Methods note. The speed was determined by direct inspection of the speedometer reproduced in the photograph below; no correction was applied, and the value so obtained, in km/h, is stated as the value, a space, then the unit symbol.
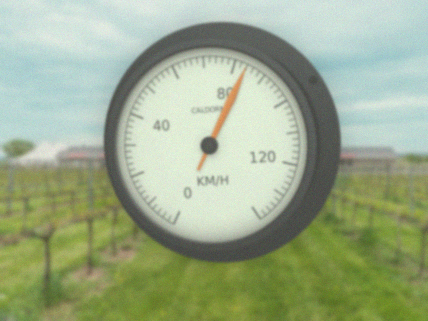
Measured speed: 84 km/h
